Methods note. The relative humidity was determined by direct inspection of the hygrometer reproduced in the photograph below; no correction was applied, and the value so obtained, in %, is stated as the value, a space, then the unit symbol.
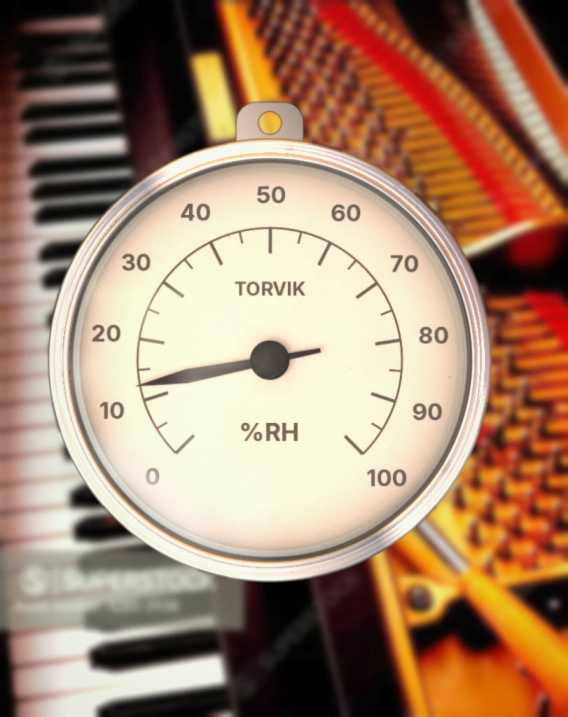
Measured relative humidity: 12.5 %
